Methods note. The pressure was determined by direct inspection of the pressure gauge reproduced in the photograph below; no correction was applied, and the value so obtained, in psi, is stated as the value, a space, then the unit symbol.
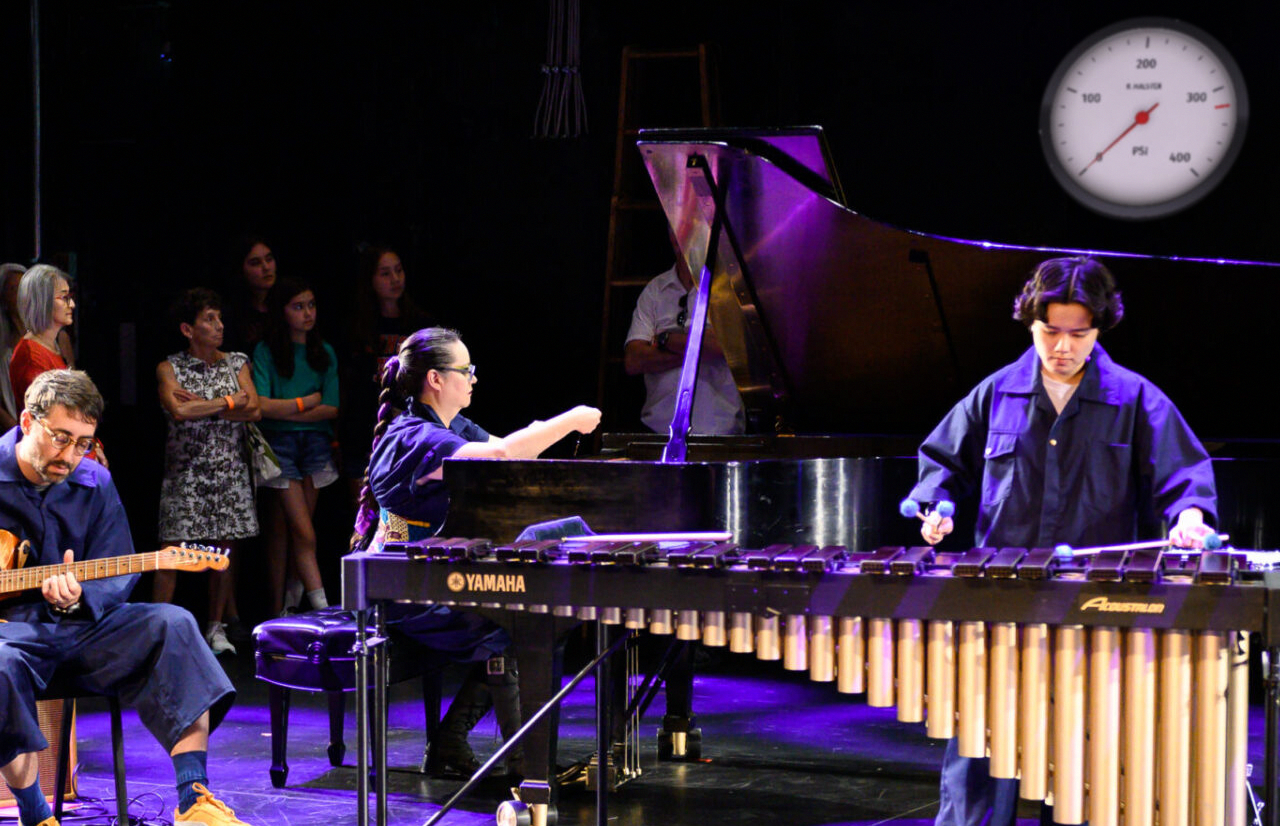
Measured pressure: 0 psi
